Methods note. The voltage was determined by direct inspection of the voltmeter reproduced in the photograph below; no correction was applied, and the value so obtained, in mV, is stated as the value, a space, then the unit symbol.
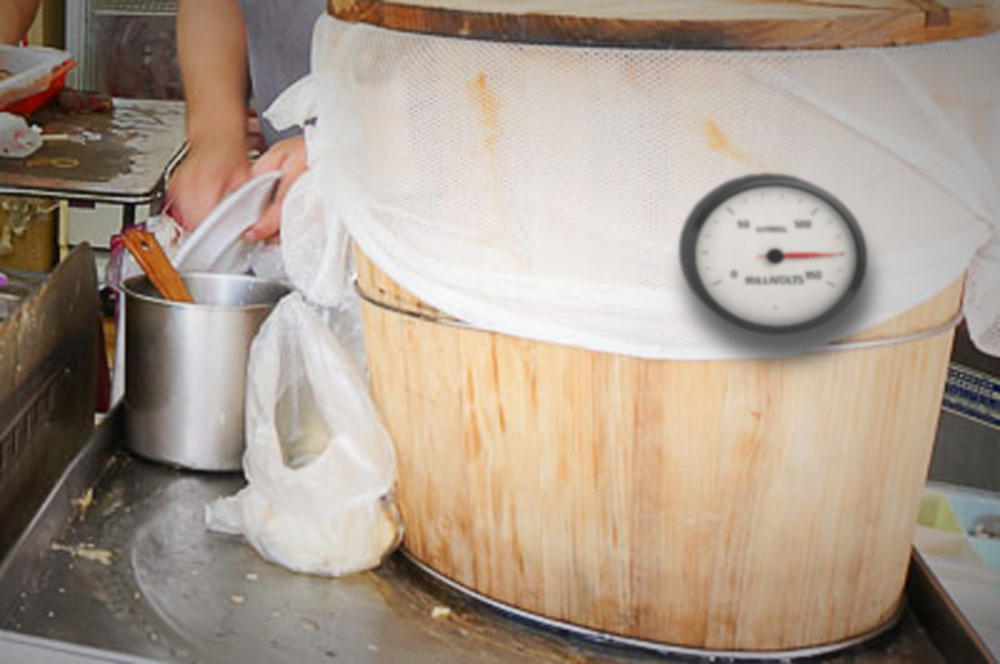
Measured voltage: 130 mV
